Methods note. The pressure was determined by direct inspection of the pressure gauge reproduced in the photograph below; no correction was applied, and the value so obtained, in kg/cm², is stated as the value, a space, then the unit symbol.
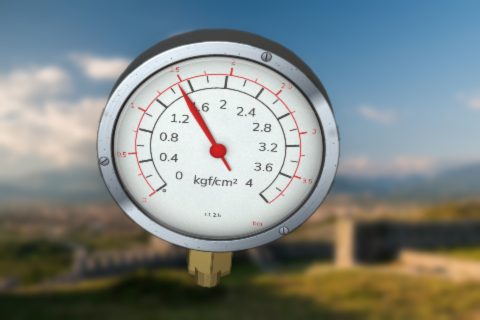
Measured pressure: 1.5 kg/cm²
